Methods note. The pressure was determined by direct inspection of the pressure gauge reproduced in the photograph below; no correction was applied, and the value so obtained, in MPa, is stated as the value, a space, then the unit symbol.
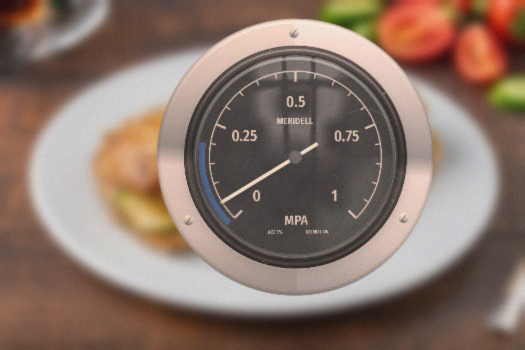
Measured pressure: 0.05 MPa
